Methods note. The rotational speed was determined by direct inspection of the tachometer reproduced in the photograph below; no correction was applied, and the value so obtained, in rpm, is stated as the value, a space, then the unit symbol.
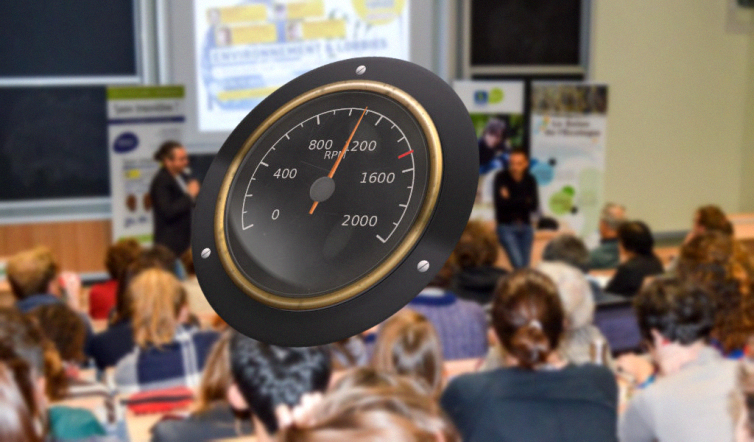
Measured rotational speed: 1100 rpm
